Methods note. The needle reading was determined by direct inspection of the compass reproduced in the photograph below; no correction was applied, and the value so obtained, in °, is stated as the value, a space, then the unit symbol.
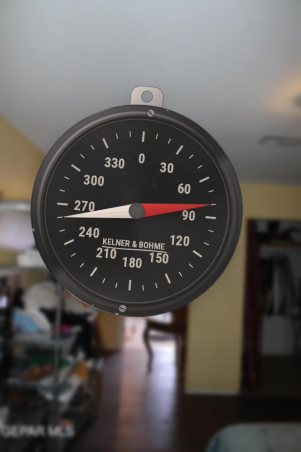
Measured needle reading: 80 °
